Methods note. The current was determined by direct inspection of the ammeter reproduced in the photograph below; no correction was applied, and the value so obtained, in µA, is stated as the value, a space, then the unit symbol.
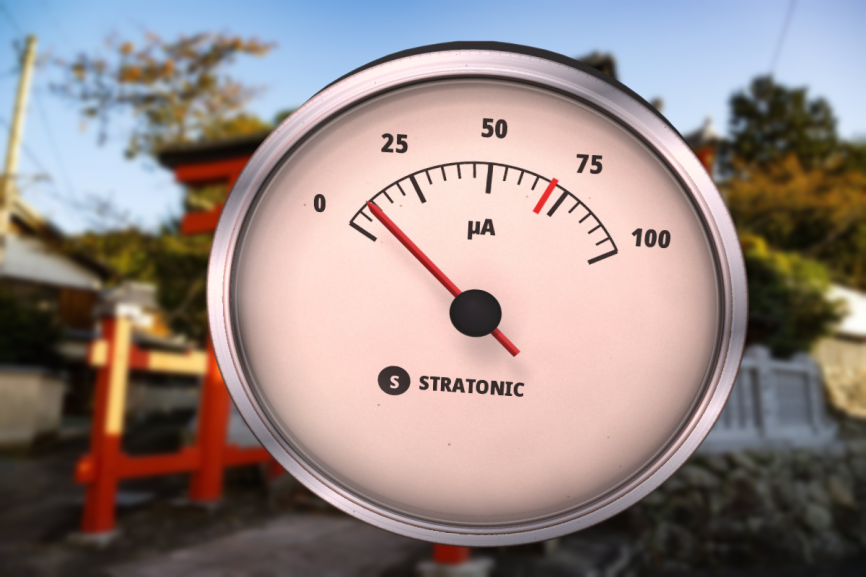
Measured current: 10 µA
